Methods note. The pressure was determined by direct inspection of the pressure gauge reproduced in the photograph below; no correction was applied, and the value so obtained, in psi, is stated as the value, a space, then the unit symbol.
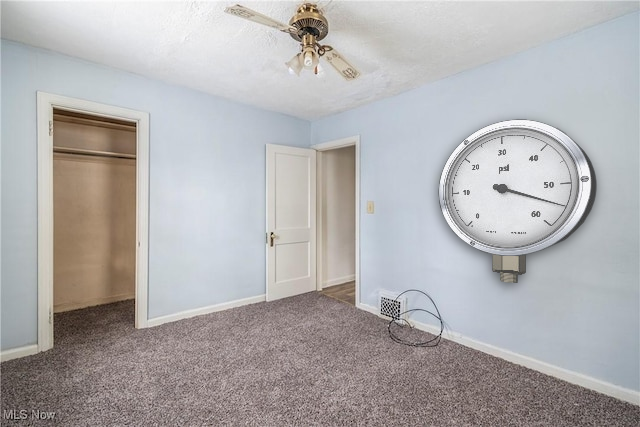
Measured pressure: 55 psi
